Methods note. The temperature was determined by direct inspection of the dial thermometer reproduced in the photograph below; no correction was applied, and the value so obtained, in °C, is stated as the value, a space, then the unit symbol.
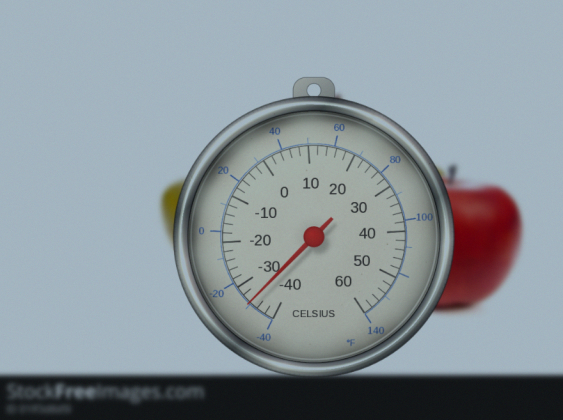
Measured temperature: -34 °C
